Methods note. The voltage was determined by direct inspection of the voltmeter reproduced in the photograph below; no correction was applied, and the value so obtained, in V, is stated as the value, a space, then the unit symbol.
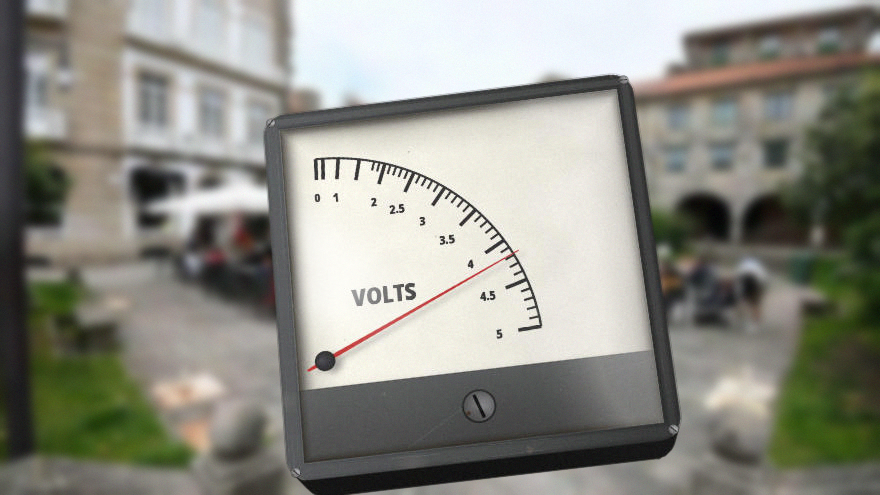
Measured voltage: 4.2 V
